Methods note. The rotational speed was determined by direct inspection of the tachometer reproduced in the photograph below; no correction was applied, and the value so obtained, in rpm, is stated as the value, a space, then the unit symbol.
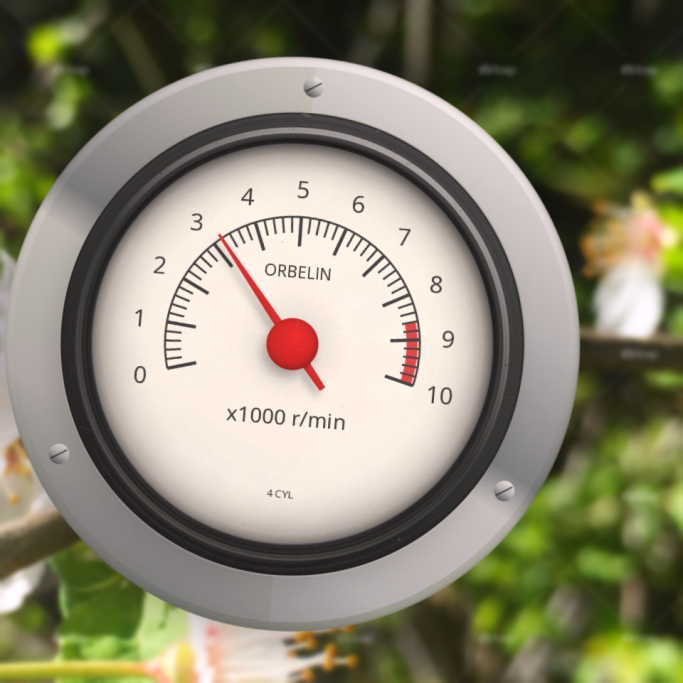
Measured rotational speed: 3200 rpm
